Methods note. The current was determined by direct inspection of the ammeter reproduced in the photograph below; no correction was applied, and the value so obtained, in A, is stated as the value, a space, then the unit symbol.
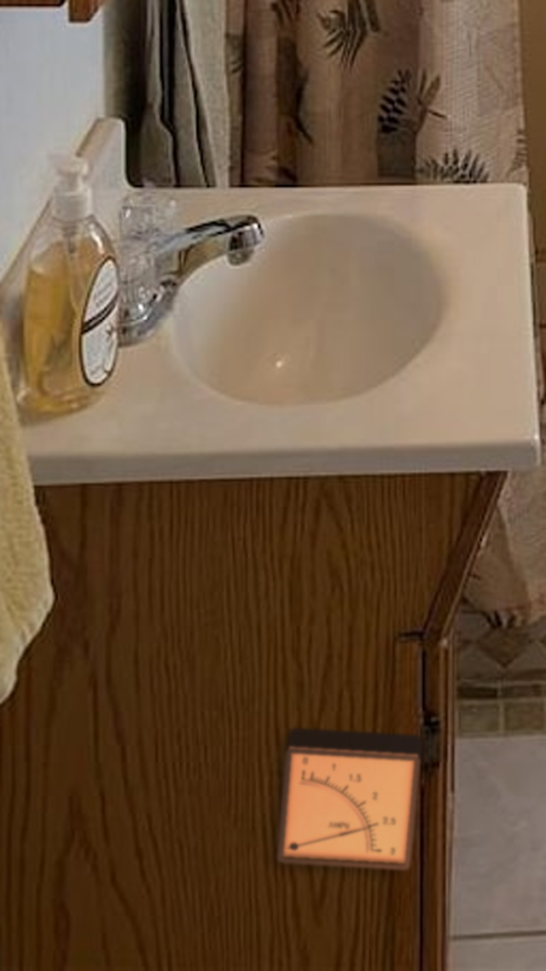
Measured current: 2.5 A
